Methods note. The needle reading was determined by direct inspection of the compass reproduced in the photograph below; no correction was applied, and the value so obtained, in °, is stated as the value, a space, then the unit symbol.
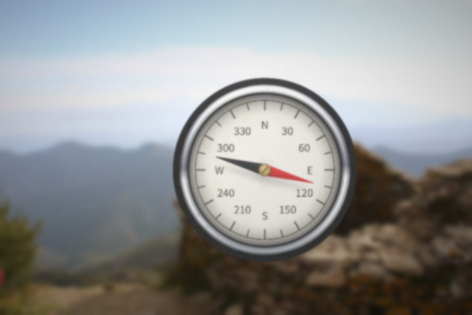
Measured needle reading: 105 °
